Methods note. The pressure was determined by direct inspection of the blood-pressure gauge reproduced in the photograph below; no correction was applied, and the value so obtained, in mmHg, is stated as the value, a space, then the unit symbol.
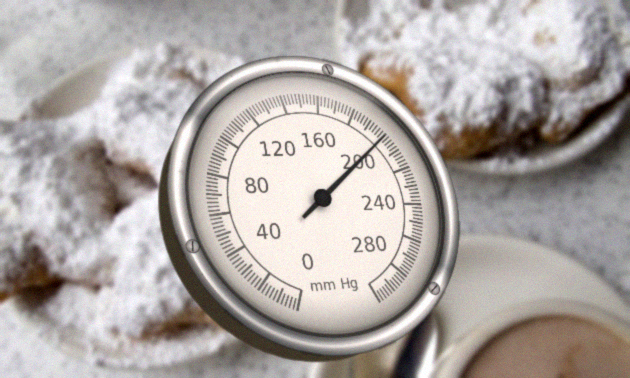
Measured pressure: 200 mmHg
